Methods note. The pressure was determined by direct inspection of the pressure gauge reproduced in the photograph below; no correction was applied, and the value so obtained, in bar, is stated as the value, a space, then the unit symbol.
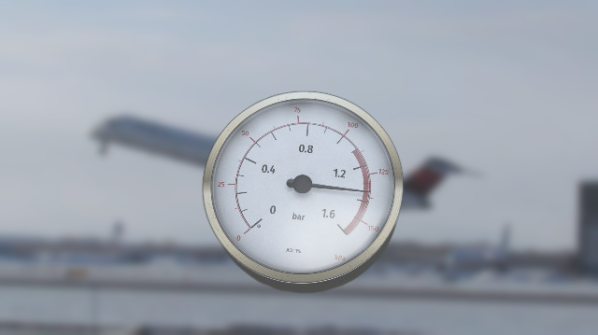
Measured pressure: 1.35 bar
